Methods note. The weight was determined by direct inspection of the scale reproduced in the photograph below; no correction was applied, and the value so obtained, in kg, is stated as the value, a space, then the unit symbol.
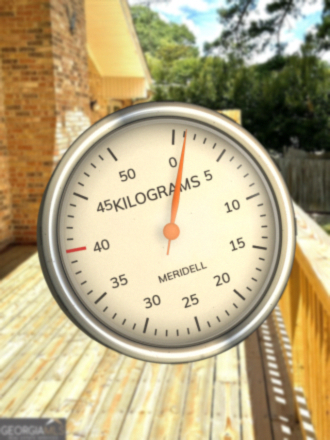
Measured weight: 1 kg
